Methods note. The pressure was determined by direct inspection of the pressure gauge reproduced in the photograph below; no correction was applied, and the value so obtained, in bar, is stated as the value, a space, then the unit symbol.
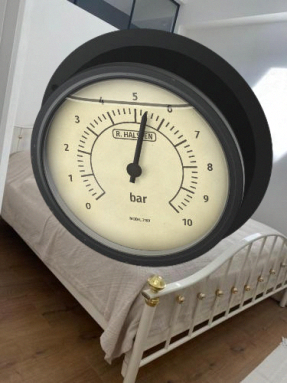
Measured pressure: 5.4 bar
